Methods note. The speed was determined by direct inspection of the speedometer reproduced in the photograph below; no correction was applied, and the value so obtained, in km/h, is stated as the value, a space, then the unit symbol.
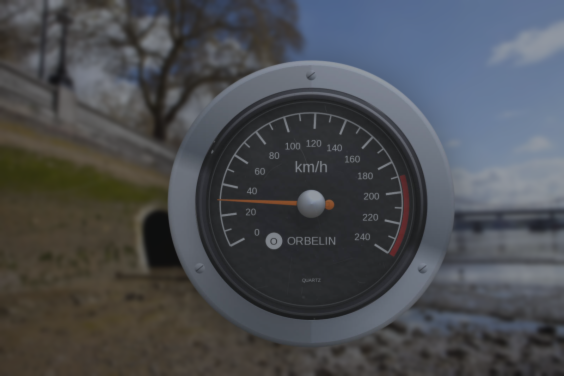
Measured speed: 30 km/h
